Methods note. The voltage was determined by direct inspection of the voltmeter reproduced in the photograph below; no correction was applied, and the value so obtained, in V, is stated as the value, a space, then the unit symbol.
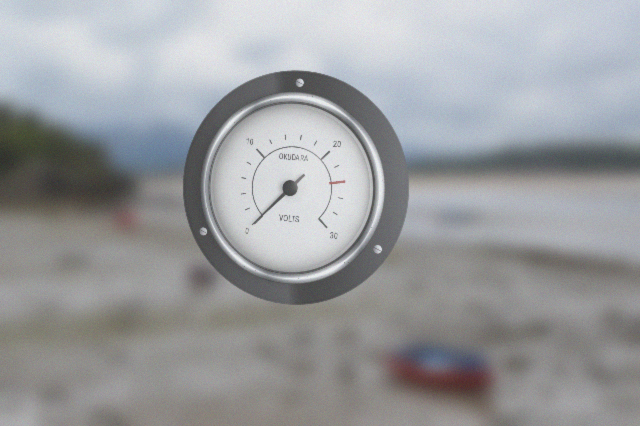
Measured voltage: 0 V
